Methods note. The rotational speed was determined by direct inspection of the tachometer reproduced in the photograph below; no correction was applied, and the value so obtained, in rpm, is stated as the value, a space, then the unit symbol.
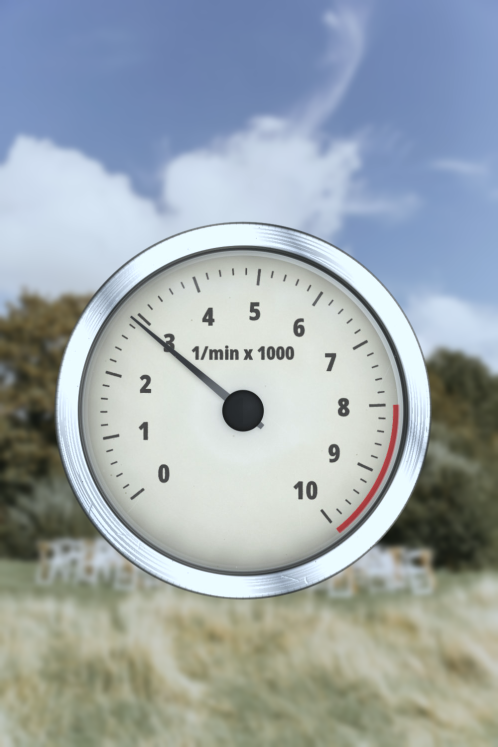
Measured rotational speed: 2900 rpm
